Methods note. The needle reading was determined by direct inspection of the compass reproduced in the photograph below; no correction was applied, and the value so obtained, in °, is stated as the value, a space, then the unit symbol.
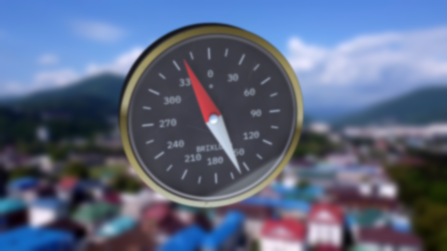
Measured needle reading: 337.5 °
